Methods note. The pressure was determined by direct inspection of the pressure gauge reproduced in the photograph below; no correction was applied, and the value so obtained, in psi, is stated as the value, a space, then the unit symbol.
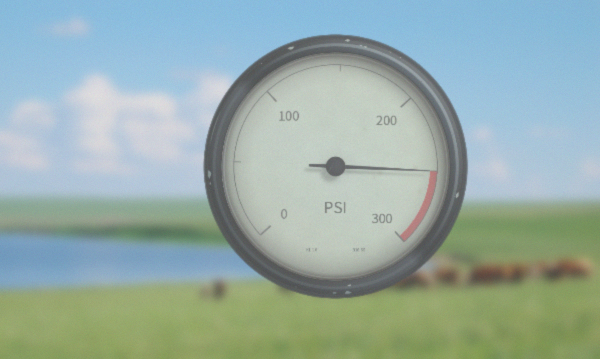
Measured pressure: 250 psi
